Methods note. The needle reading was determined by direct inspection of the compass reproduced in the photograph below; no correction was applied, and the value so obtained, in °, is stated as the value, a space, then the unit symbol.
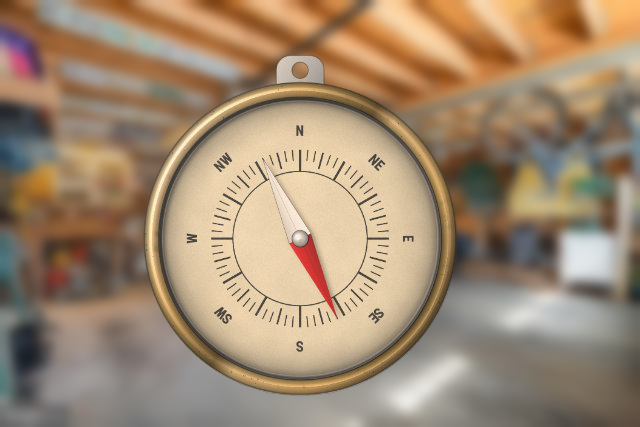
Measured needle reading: 155 °
